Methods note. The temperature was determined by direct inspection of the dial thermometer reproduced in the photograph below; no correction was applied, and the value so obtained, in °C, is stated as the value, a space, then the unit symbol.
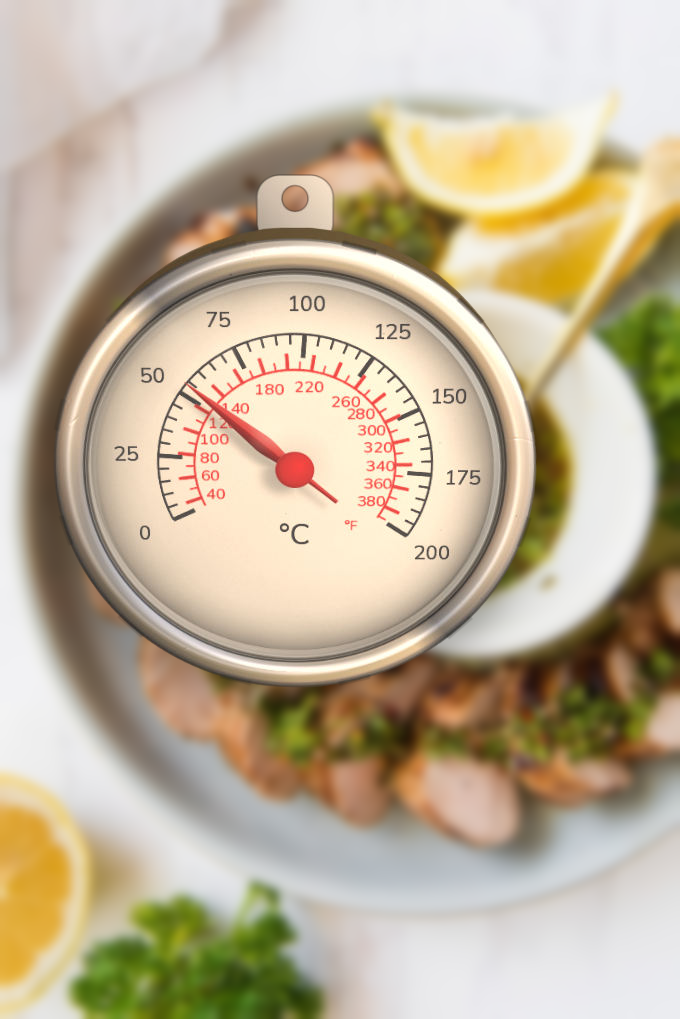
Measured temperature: 55 °C
